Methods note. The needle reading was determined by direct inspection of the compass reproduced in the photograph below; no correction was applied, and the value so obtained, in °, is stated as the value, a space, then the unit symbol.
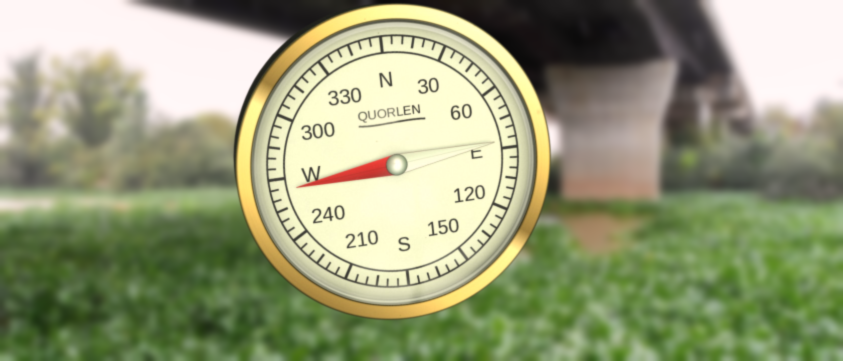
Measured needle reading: 265 °
